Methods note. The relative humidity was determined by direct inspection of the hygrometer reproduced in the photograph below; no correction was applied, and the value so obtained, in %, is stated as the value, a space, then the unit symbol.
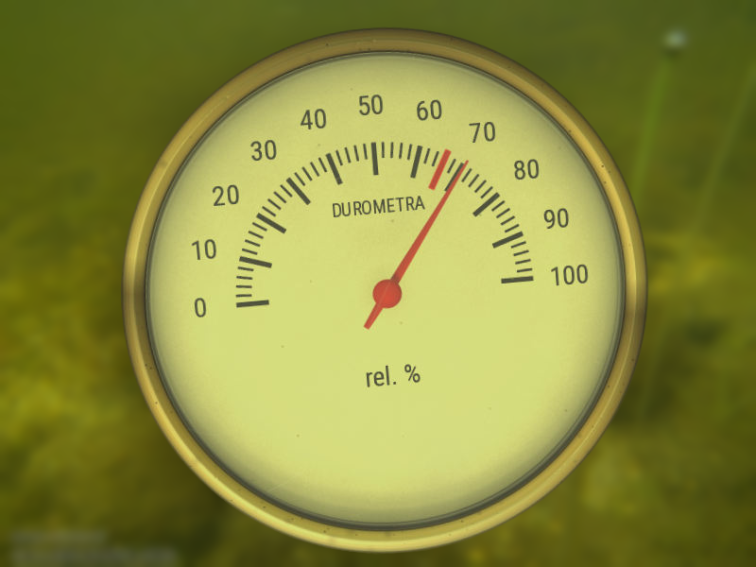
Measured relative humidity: 70 %
